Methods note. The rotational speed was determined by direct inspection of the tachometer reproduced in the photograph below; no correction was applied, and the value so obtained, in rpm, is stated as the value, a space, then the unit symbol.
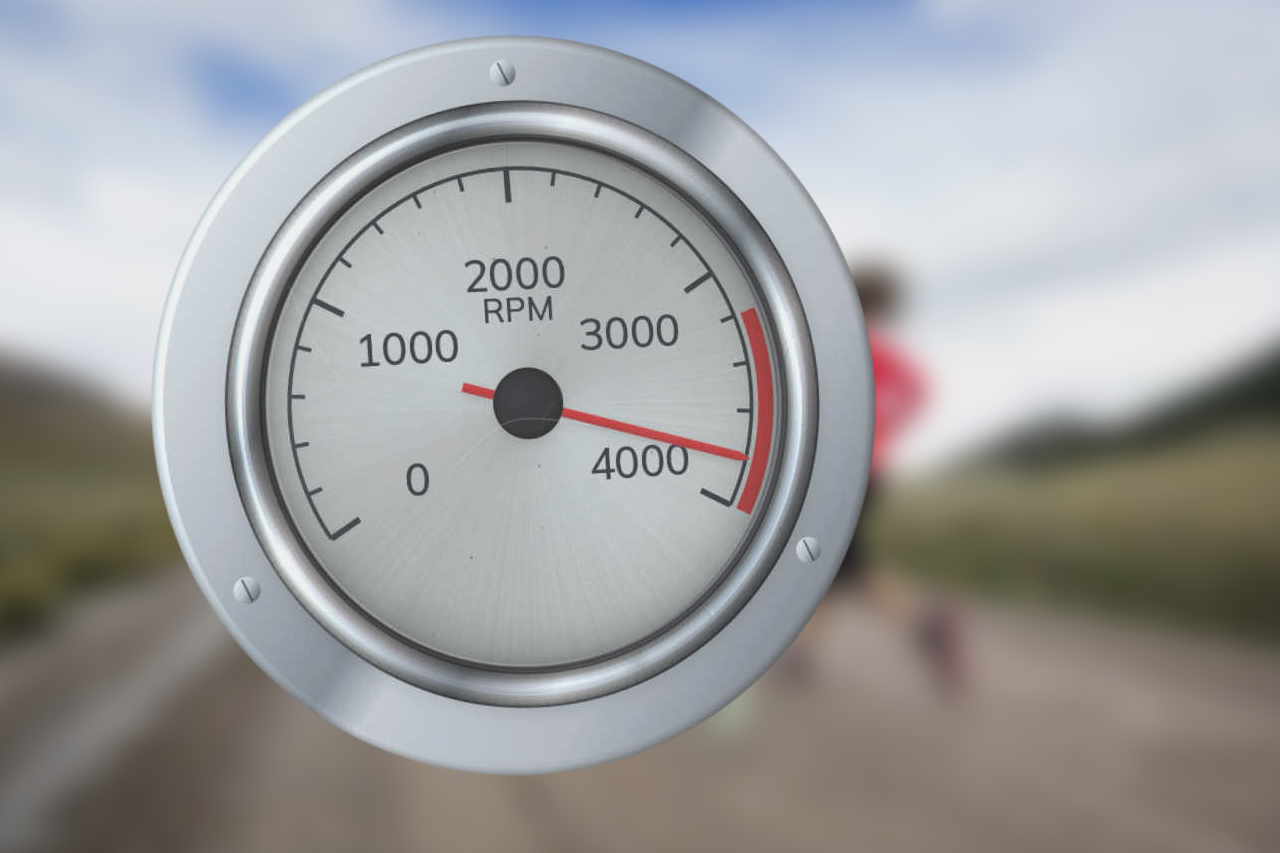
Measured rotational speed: 3800 rpm
